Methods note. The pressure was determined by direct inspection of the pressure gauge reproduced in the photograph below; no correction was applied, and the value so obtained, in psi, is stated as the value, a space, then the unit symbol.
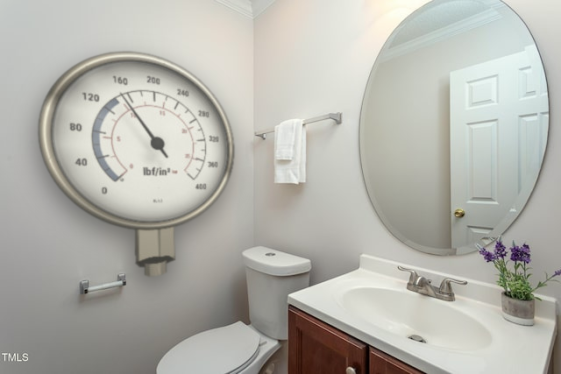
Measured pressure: 150 psi
